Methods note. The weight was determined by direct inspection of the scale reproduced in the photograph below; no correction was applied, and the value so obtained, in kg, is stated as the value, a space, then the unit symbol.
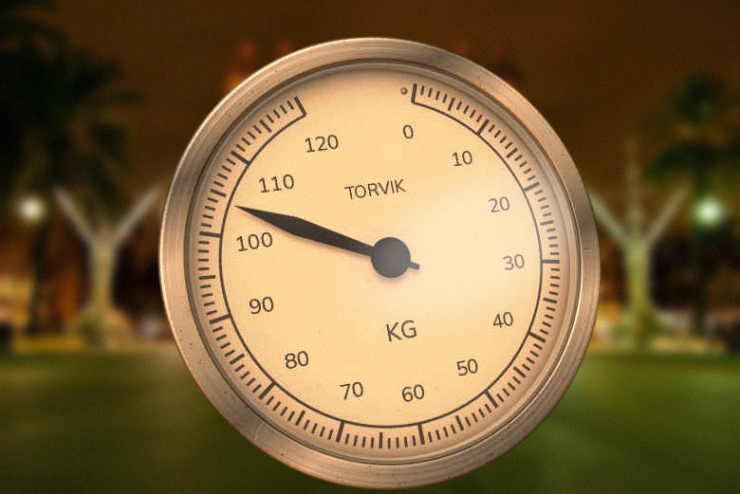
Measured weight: 104 kg
